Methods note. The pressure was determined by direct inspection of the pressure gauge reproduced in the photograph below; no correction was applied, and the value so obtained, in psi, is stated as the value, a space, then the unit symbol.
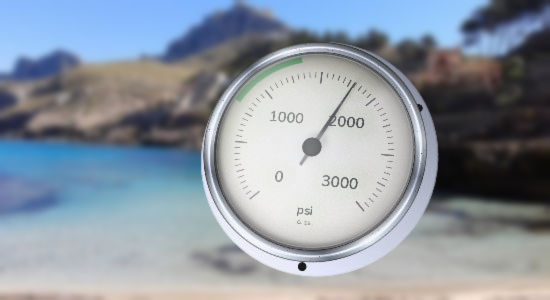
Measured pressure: 1800 psi
